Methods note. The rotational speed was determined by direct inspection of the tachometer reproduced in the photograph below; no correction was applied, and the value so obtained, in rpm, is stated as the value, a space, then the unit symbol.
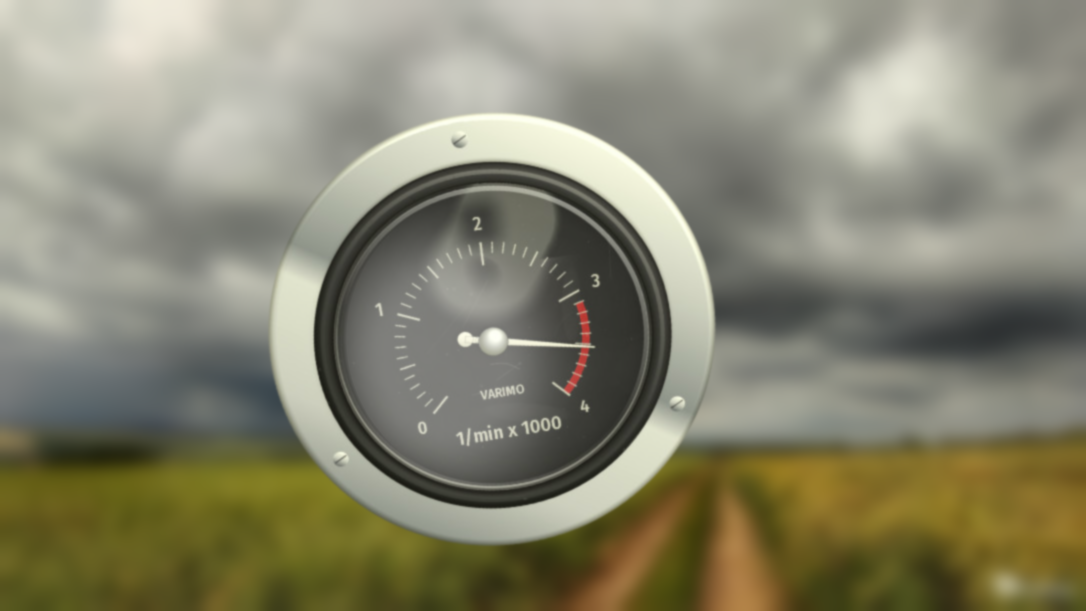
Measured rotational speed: 3500 rpm
